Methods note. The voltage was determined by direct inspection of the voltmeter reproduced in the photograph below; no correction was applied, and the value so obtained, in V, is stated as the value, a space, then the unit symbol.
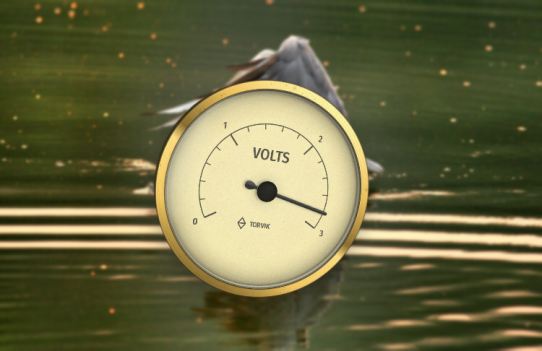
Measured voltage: 2.8 V
